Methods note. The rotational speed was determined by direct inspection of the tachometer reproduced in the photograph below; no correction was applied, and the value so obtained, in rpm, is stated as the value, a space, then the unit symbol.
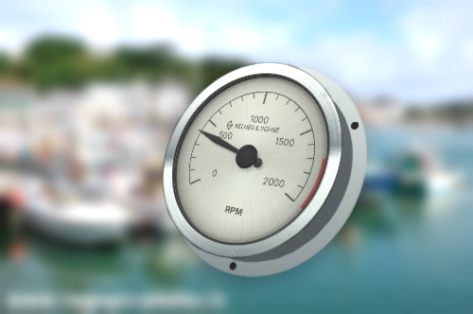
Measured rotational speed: 400 rpm
